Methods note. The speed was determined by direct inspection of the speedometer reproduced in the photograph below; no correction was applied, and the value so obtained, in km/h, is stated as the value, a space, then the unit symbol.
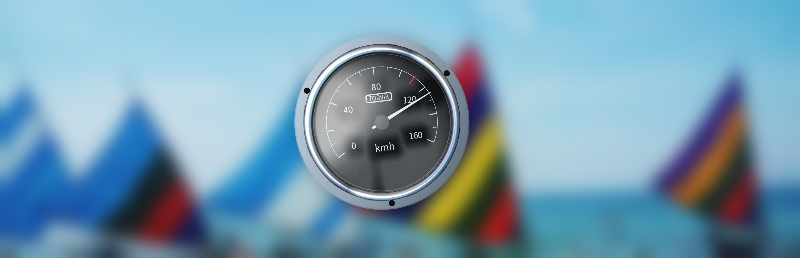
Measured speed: 125 km/h
